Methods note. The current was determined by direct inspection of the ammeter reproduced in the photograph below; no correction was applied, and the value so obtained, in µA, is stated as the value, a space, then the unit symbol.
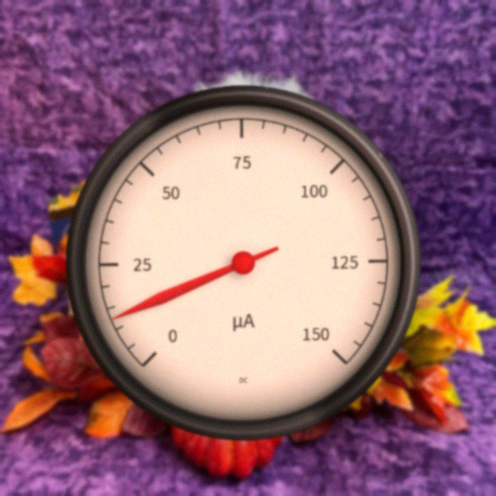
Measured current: 12.5 µA
